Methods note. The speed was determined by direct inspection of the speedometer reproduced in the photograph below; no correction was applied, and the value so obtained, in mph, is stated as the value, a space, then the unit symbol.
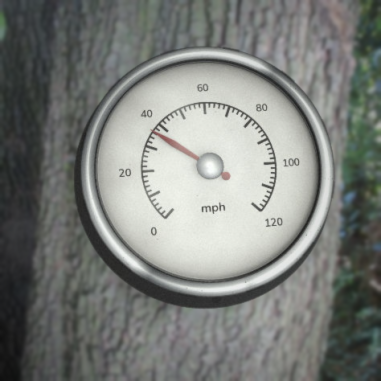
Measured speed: 36 mph
